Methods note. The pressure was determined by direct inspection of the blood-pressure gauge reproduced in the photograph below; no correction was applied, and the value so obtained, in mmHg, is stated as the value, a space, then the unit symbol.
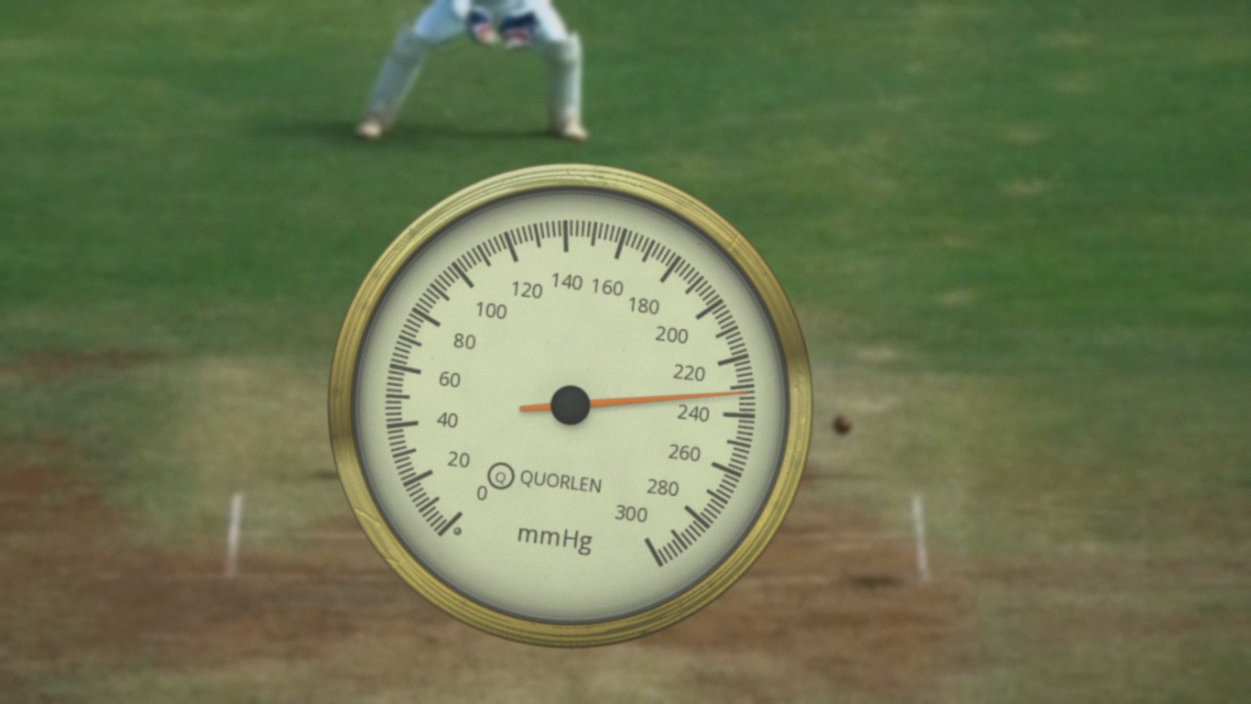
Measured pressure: 232 mmHg
